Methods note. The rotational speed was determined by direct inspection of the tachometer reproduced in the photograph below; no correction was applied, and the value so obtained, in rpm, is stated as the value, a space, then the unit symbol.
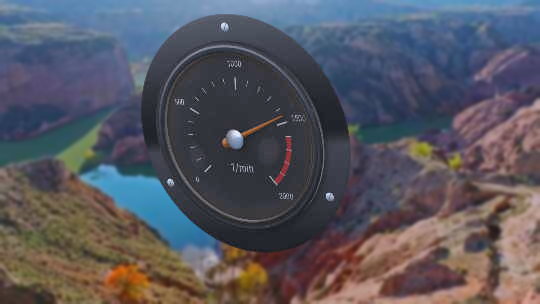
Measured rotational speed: 1450 rpm
